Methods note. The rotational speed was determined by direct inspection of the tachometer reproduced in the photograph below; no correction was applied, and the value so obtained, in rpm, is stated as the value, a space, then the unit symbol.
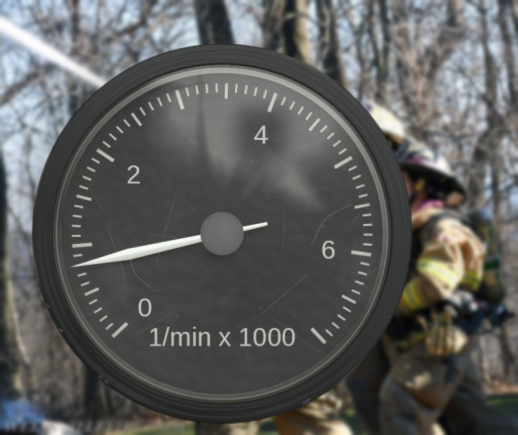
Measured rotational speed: 800 rpm
